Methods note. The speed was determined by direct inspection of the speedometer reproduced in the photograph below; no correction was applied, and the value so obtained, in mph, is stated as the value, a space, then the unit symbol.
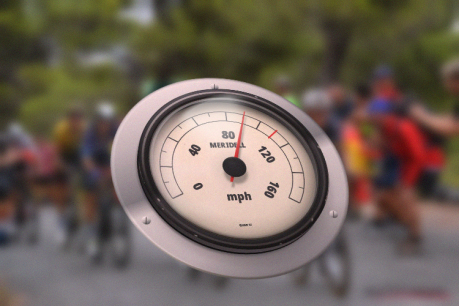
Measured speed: 90 mph
